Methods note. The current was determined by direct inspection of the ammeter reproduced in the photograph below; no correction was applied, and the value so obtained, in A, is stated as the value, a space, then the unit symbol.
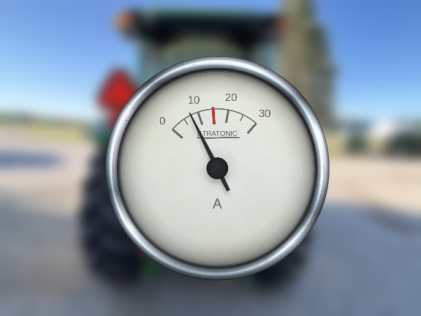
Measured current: 7.5 A
